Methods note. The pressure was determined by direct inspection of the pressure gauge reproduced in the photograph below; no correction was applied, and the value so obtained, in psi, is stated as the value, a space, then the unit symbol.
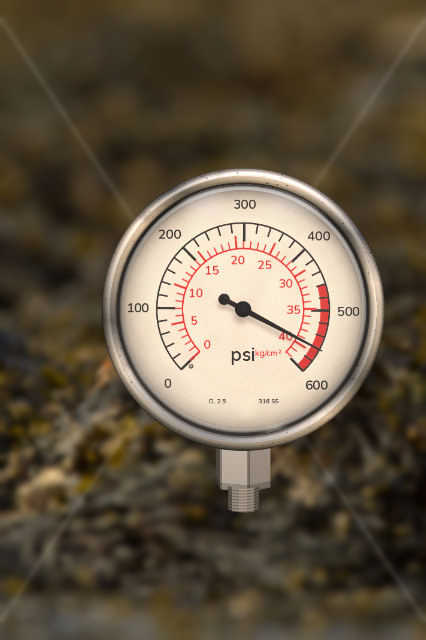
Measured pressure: 560 psi
